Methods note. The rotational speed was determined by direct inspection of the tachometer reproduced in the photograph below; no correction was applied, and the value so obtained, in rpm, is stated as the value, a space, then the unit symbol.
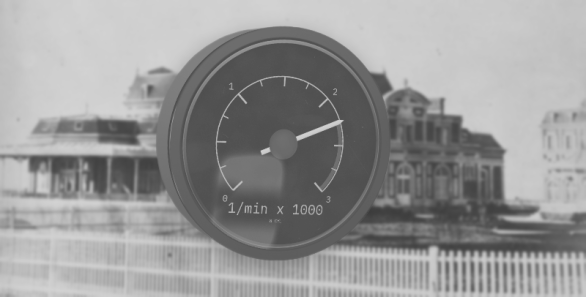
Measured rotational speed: 2250 rpm
